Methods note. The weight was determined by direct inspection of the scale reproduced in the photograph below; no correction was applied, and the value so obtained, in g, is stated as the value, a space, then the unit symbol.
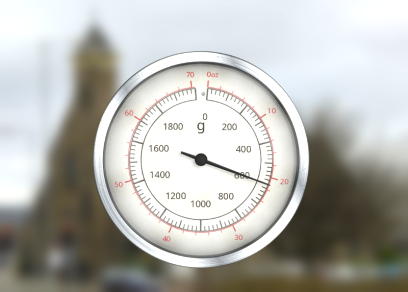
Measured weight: 600 g
